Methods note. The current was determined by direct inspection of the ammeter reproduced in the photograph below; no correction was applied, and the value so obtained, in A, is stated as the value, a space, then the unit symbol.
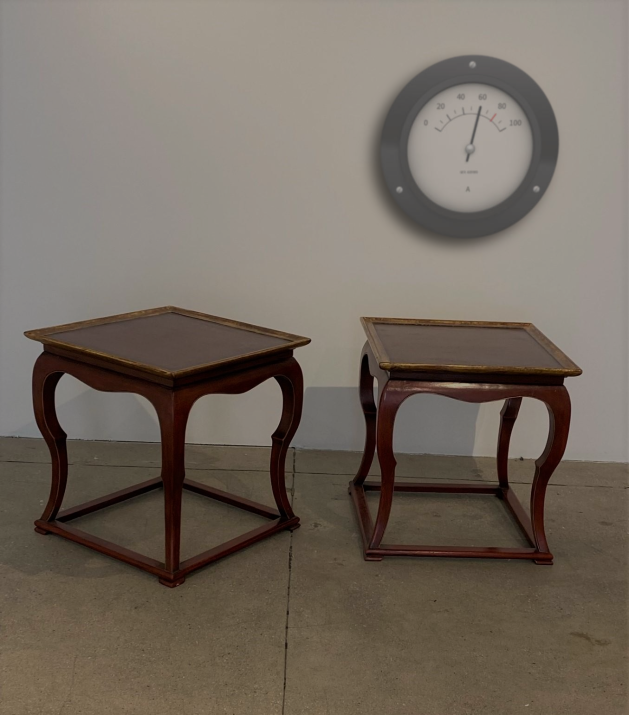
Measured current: 60 A
